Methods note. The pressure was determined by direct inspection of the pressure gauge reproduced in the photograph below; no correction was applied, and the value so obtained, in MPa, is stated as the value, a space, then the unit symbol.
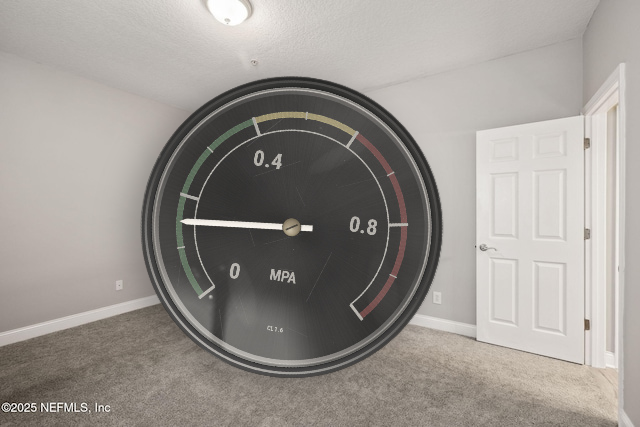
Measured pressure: 0.15 MPa
